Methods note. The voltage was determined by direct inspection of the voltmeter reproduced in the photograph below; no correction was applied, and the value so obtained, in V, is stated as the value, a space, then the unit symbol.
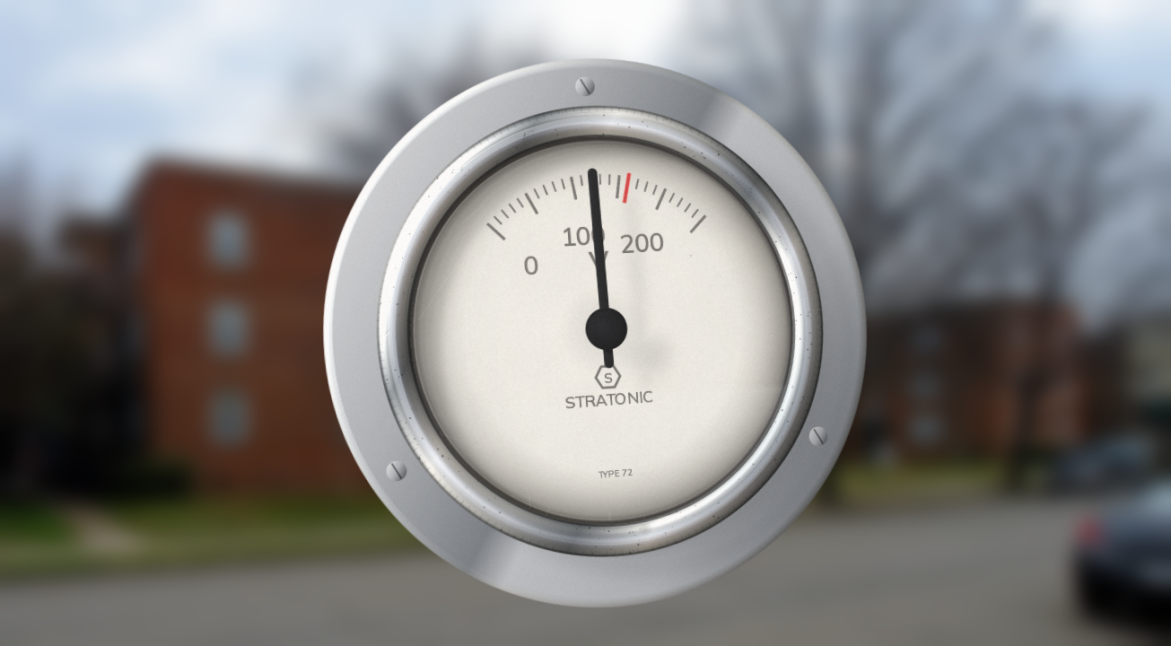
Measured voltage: 120 V
